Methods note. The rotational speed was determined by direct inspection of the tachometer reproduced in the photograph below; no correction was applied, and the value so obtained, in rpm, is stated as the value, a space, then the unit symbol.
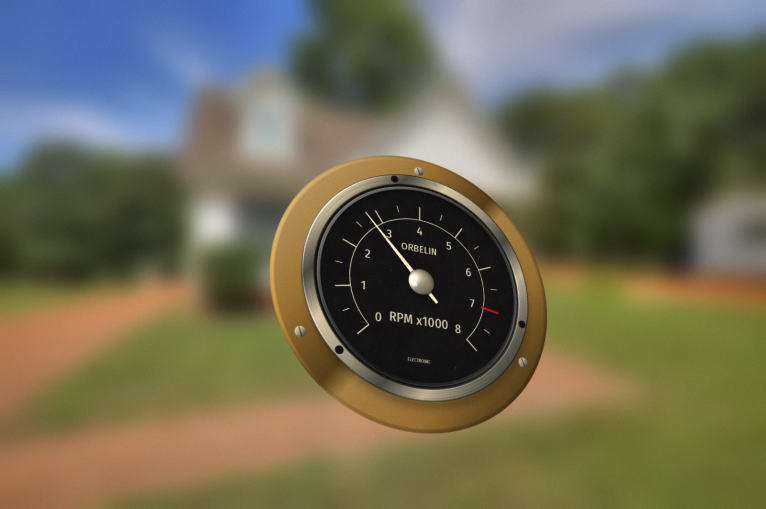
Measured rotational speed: 2750 rpm
